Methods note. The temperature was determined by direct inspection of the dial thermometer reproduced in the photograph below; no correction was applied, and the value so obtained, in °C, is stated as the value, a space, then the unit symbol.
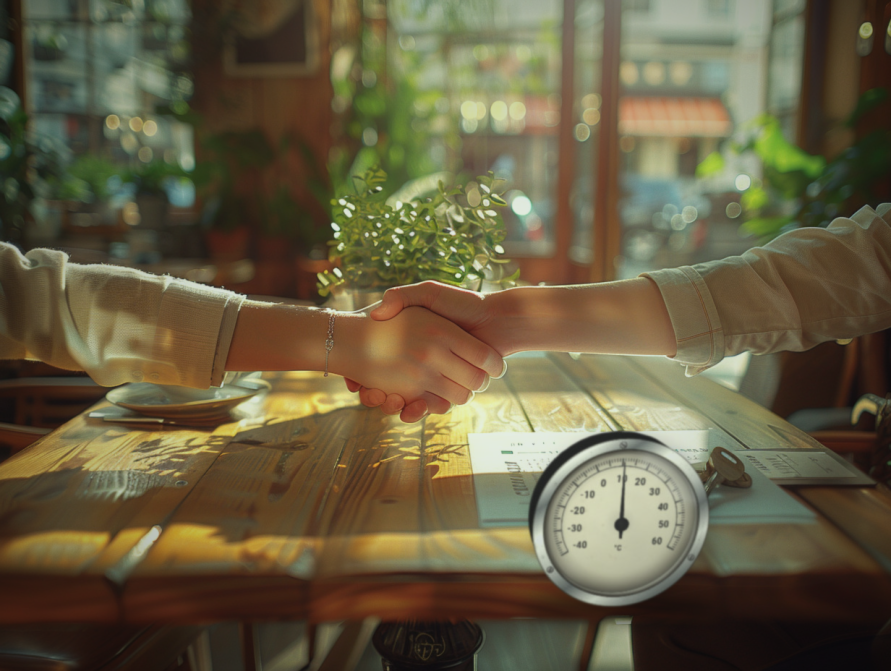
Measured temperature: 10 °C
